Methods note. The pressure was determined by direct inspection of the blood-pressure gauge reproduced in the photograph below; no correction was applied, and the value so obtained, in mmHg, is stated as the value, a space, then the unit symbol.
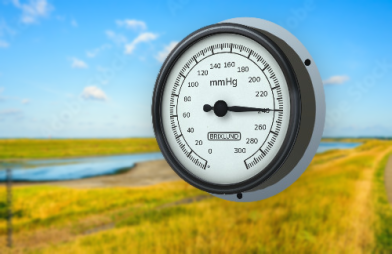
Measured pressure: 240 mmHg
